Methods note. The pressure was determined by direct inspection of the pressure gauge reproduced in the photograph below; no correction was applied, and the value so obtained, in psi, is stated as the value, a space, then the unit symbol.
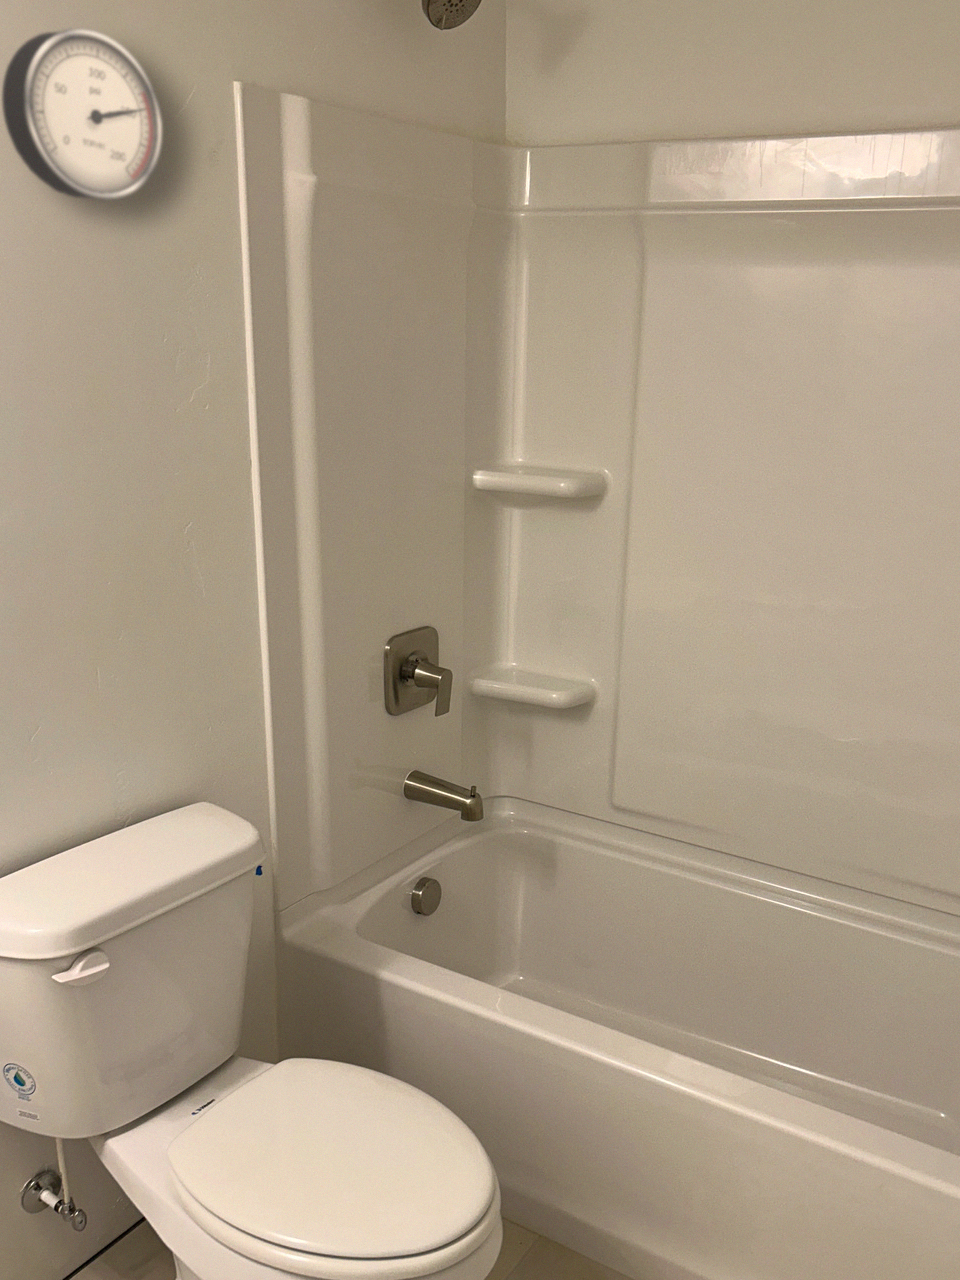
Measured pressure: 150 psi
